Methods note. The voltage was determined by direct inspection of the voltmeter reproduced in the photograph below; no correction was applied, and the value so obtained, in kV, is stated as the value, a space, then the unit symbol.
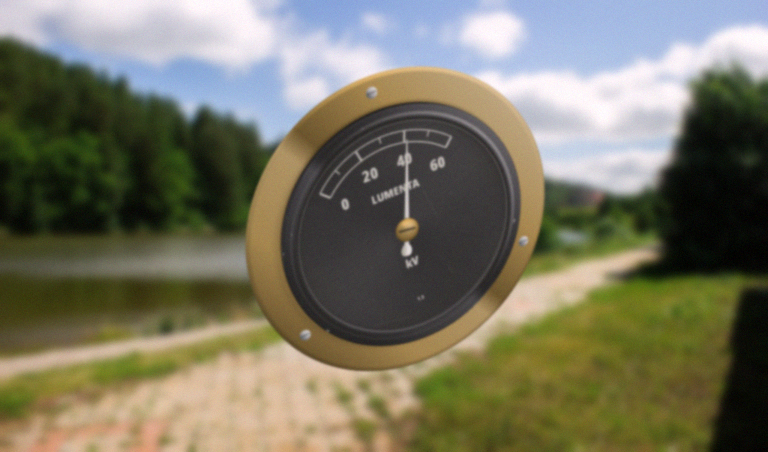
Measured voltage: 40 kV
